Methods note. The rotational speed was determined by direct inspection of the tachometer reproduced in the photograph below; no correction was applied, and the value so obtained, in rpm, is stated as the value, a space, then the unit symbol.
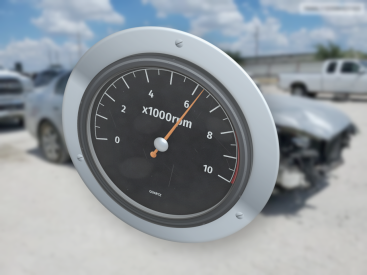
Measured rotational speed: 6250 rpm
